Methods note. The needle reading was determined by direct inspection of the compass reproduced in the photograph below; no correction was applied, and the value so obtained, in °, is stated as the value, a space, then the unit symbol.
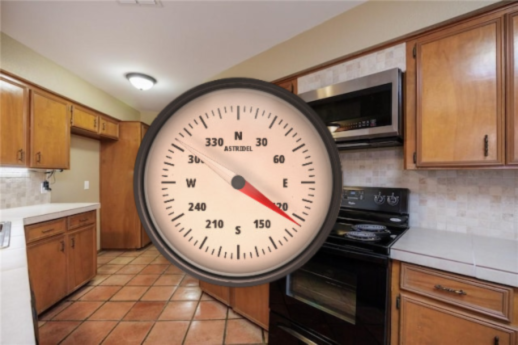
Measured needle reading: 125 °
